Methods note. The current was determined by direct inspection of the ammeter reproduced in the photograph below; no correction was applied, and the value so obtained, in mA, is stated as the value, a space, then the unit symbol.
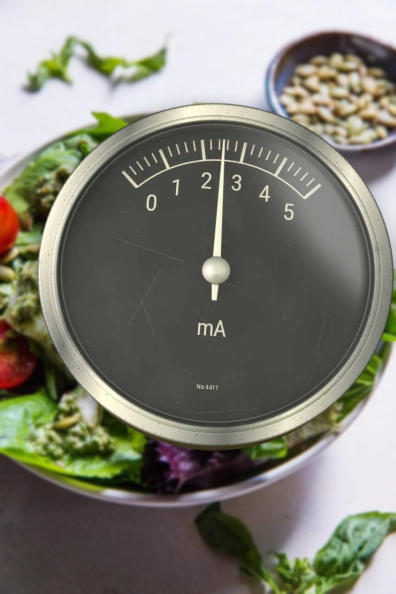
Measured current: 2.5 mA
